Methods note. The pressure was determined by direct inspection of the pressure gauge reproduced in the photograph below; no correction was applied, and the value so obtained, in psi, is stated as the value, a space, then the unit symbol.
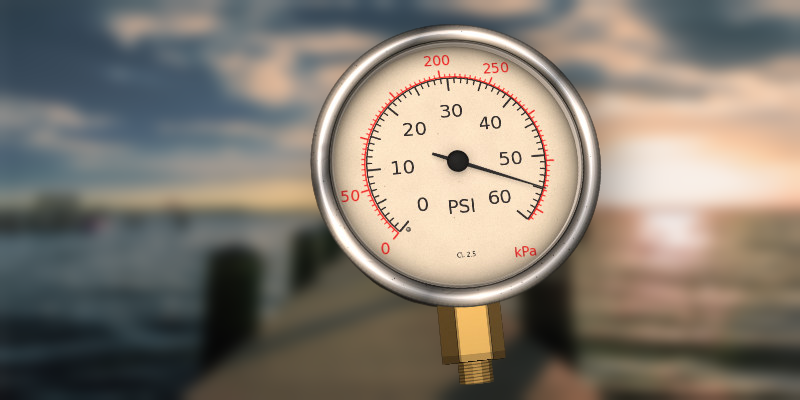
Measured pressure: 55 psi
